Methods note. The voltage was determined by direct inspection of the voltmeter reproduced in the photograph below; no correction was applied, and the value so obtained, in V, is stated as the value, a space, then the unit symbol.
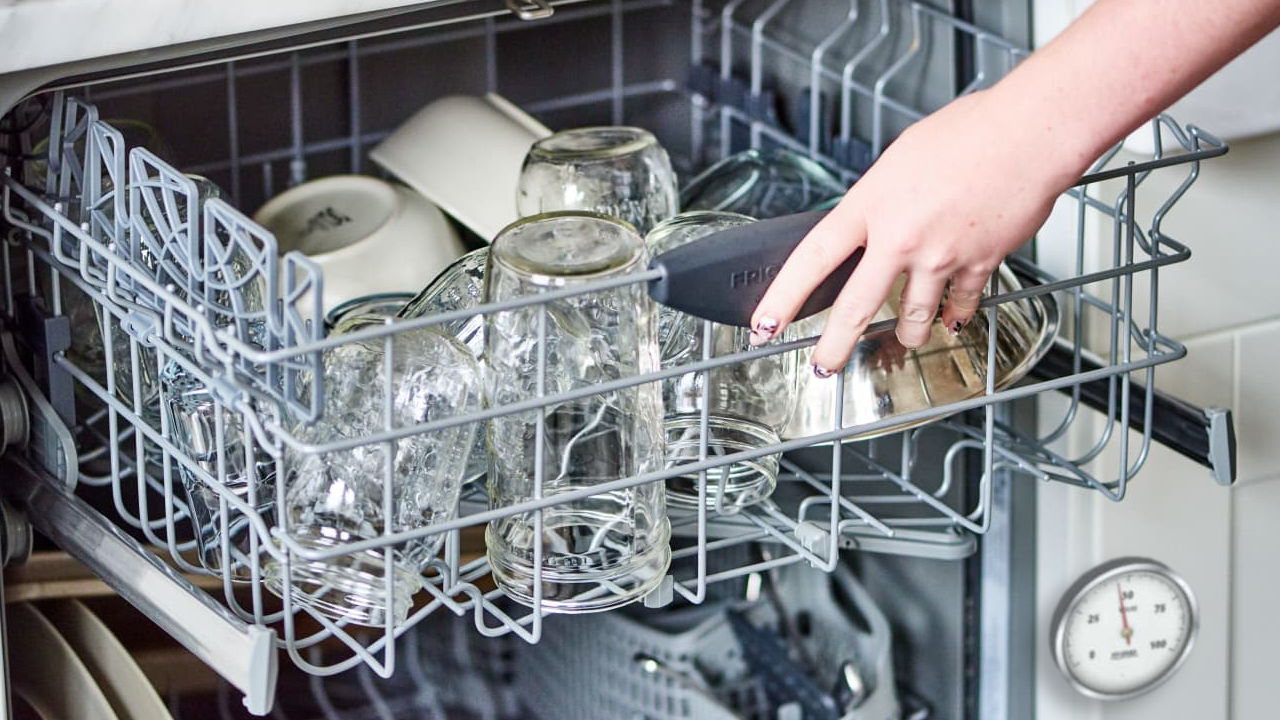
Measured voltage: 45 V
